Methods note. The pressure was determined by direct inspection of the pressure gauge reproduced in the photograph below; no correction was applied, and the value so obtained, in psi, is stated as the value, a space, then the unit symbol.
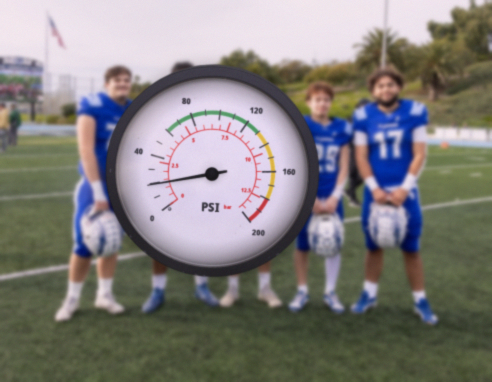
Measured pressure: 20 psi
